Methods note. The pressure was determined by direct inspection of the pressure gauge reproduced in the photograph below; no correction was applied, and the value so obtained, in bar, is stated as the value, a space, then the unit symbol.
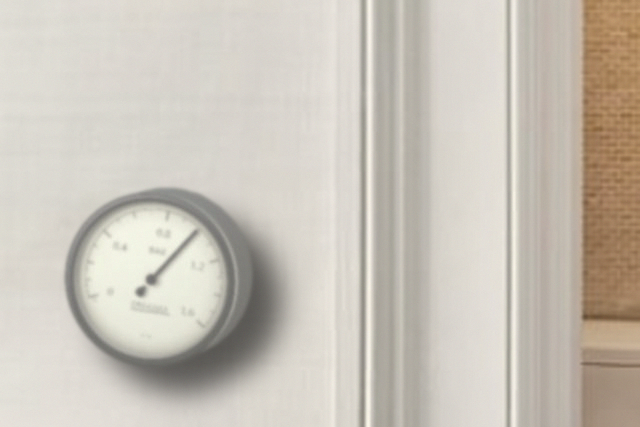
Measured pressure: 1 bar
